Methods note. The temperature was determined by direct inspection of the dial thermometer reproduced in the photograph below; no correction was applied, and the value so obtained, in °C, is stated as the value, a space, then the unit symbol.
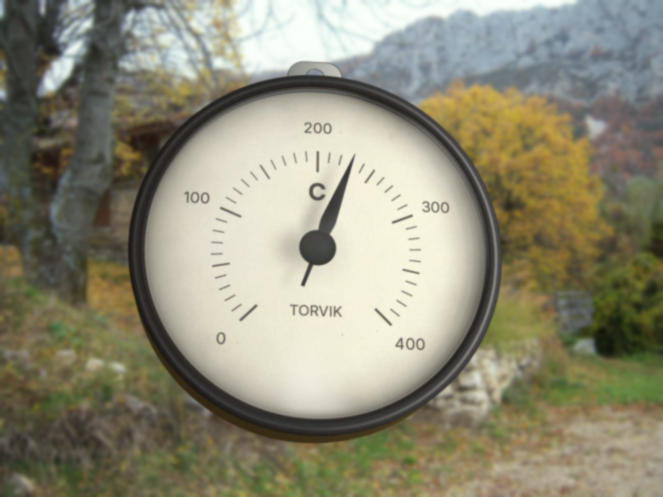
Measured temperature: 230 °C
